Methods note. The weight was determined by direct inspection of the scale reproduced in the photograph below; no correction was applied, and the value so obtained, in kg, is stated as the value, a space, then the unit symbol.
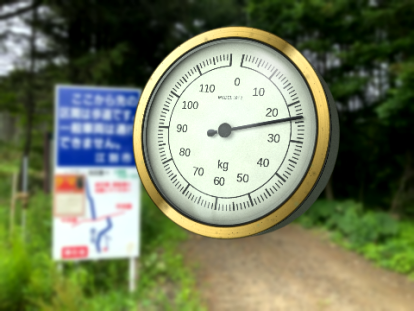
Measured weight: 24 kg
